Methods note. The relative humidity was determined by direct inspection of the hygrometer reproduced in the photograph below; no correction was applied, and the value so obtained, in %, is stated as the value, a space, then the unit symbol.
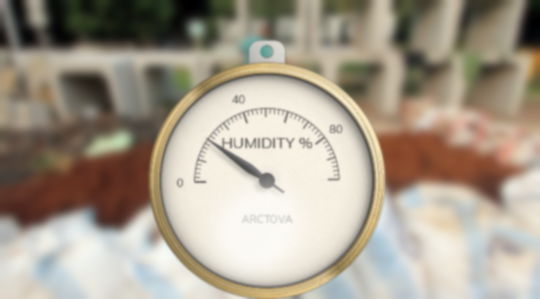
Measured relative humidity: 20 %
